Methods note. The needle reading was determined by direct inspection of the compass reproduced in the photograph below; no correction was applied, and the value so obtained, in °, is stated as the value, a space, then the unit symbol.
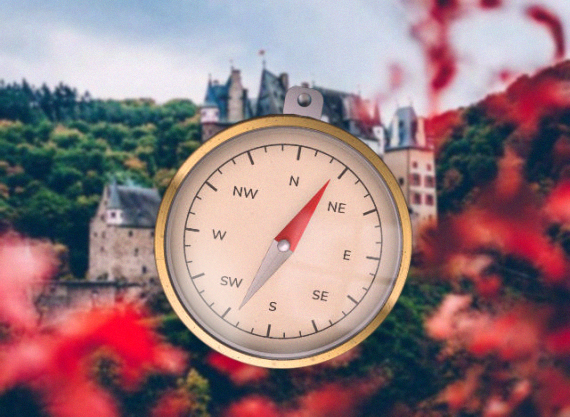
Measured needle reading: 25 °
